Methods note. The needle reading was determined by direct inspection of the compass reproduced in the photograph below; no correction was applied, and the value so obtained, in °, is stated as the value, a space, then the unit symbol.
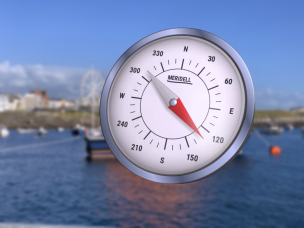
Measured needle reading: 130 °
